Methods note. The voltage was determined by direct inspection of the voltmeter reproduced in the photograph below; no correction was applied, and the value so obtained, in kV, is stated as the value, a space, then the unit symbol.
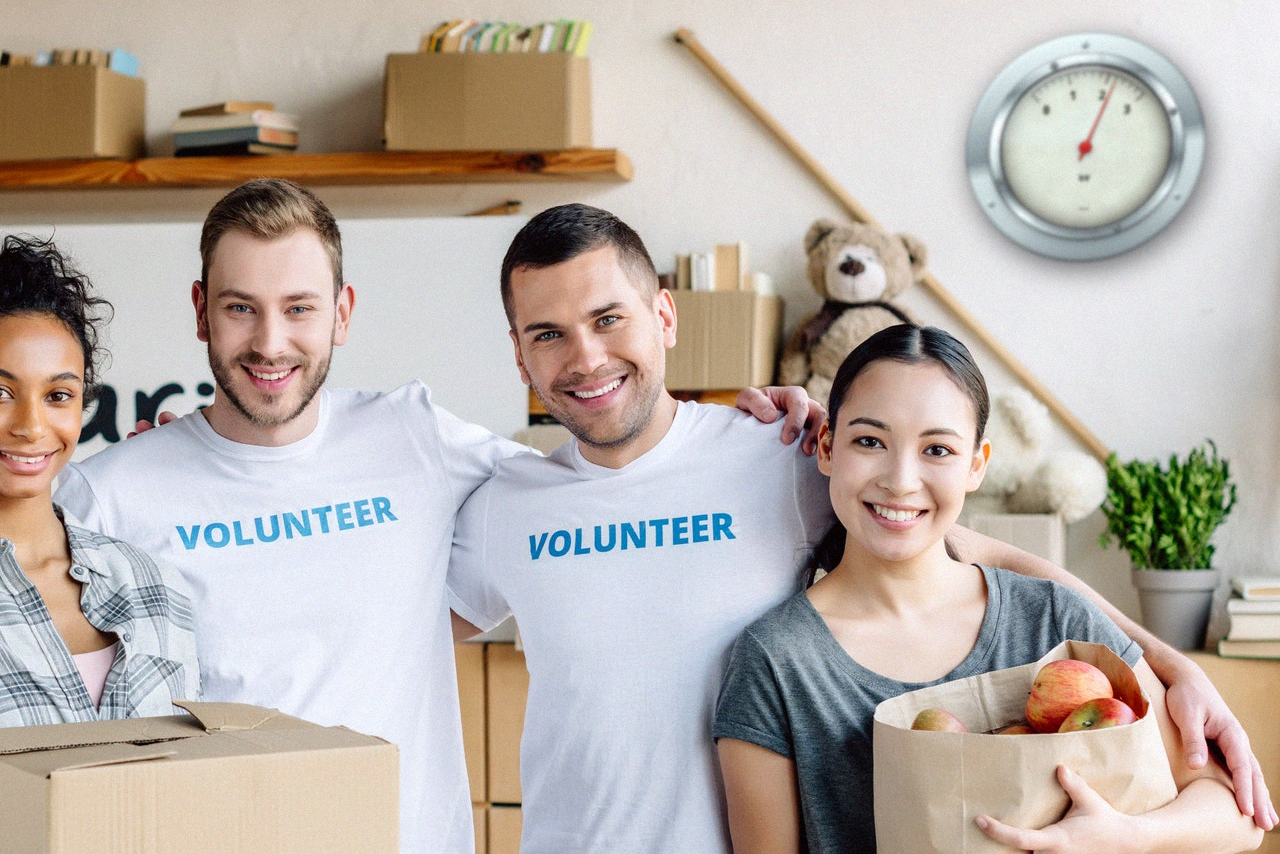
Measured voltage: 2.2 kV
